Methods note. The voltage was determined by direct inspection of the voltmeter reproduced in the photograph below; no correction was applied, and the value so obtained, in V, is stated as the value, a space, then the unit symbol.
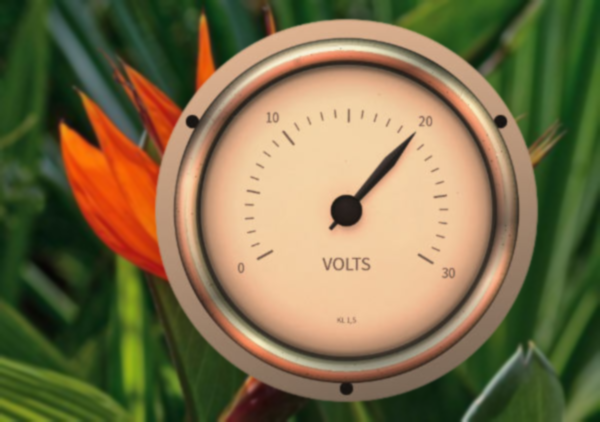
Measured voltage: 20 V
